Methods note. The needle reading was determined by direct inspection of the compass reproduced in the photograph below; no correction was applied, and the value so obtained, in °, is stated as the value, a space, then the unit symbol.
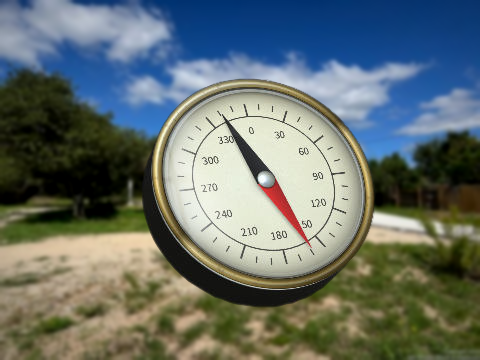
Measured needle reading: 160 °
